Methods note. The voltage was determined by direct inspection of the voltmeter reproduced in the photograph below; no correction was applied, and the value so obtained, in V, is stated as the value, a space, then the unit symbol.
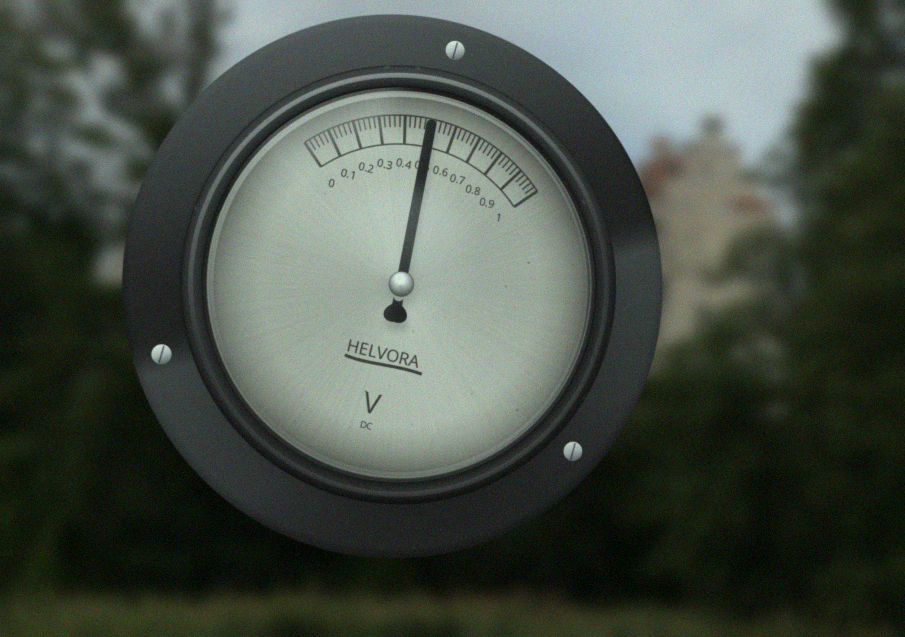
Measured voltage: 0.5 V
